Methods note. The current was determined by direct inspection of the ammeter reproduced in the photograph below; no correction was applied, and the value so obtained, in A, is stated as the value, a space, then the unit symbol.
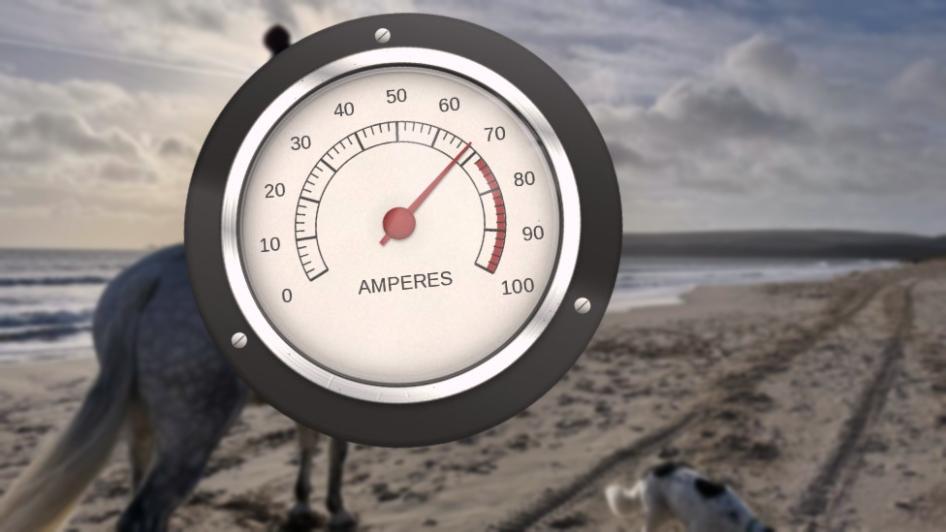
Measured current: 68 A
